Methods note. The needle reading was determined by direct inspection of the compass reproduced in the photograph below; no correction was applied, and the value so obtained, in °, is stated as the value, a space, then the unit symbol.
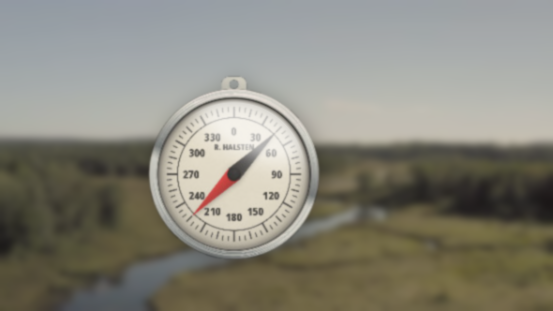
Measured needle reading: 225 °
